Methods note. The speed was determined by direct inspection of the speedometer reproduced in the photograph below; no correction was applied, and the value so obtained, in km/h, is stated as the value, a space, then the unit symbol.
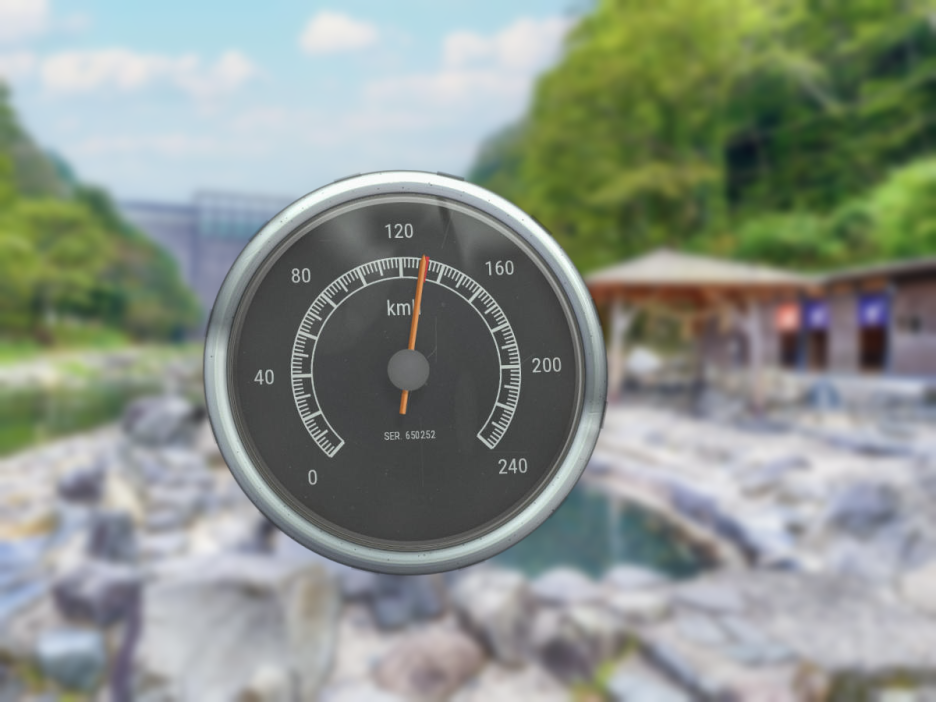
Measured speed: 130 km/h
